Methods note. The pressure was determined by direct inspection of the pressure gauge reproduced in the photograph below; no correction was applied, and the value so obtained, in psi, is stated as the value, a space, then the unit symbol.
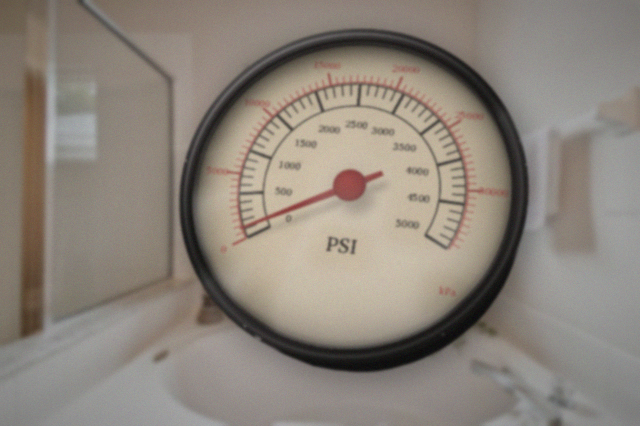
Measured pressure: 100 psi
